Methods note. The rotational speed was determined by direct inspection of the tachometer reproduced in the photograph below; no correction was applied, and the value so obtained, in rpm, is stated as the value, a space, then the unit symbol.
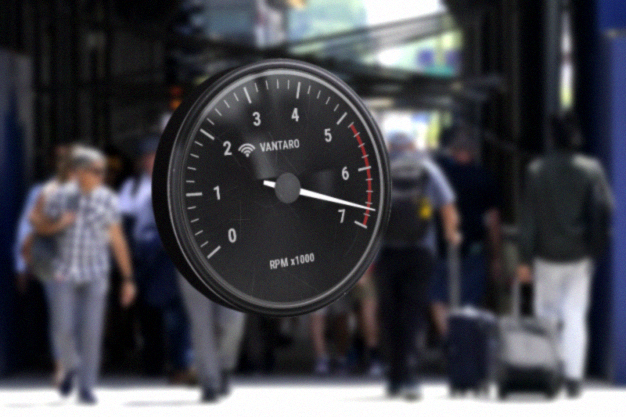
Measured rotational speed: 6700 rpm
